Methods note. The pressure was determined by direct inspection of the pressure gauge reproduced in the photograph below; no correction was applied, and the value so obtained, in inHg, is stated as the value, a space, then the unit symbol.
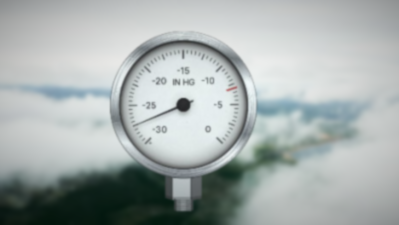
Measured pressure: -27.5 inHg
